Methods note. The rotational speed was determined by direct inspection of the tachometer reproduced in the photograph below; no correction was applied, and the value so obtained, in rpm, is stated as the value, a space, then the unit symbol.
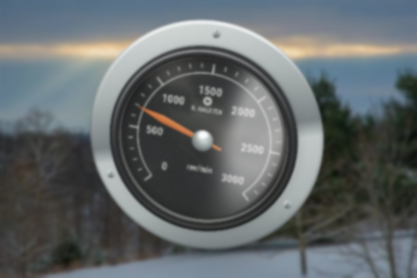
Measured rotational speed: 700 rpm
